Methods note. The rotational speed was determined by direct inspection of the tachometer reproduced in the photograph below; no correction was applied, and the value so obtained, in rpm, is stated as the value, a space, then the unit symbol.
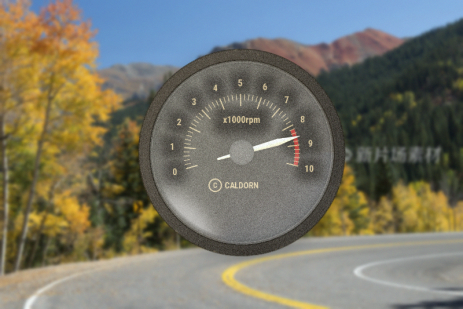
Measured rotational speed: 8600 rpm
